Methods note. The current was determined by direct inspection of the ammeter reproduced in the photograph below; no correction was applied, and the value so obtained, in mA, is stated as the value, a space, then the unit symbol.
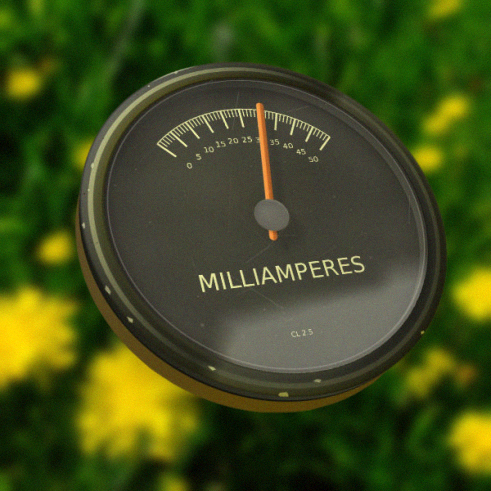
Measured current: 30 mA
